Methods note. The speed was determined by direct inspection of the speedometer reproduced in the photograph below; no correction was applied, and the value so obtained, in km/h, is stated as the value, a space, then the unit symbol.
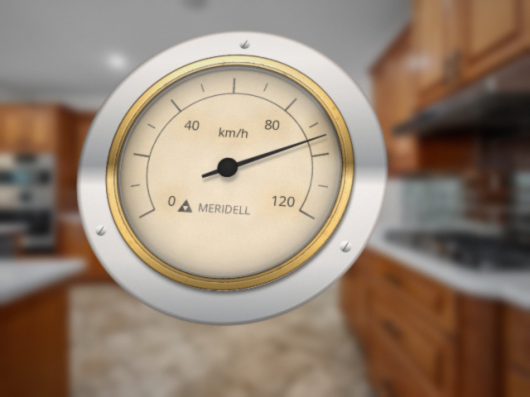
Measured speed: 95 km/h
